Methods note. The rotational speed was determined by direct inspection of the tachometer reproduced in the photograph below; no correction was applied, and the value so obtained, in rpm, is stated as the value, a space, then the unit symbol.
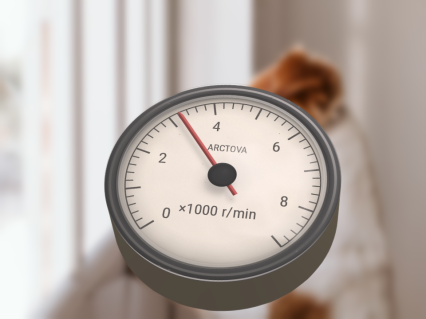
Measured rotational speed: 3200 rpm
